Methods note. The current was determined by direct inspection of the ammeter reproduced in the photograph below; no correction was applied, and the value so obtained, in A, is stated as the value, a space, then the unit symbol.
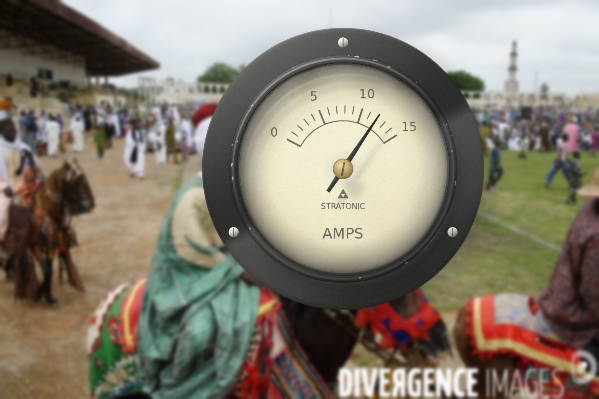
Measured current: 12 A
